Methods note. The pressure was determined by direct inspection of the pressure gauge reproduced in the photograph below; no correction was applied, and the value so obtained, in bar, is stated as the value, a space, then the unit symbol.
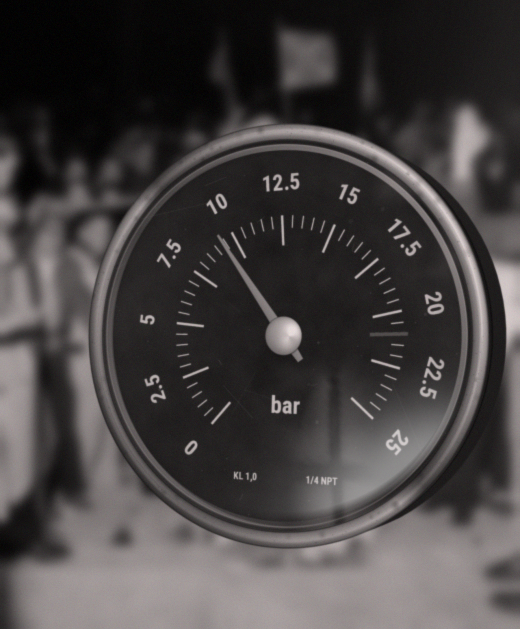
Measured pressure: 9.5 bar
